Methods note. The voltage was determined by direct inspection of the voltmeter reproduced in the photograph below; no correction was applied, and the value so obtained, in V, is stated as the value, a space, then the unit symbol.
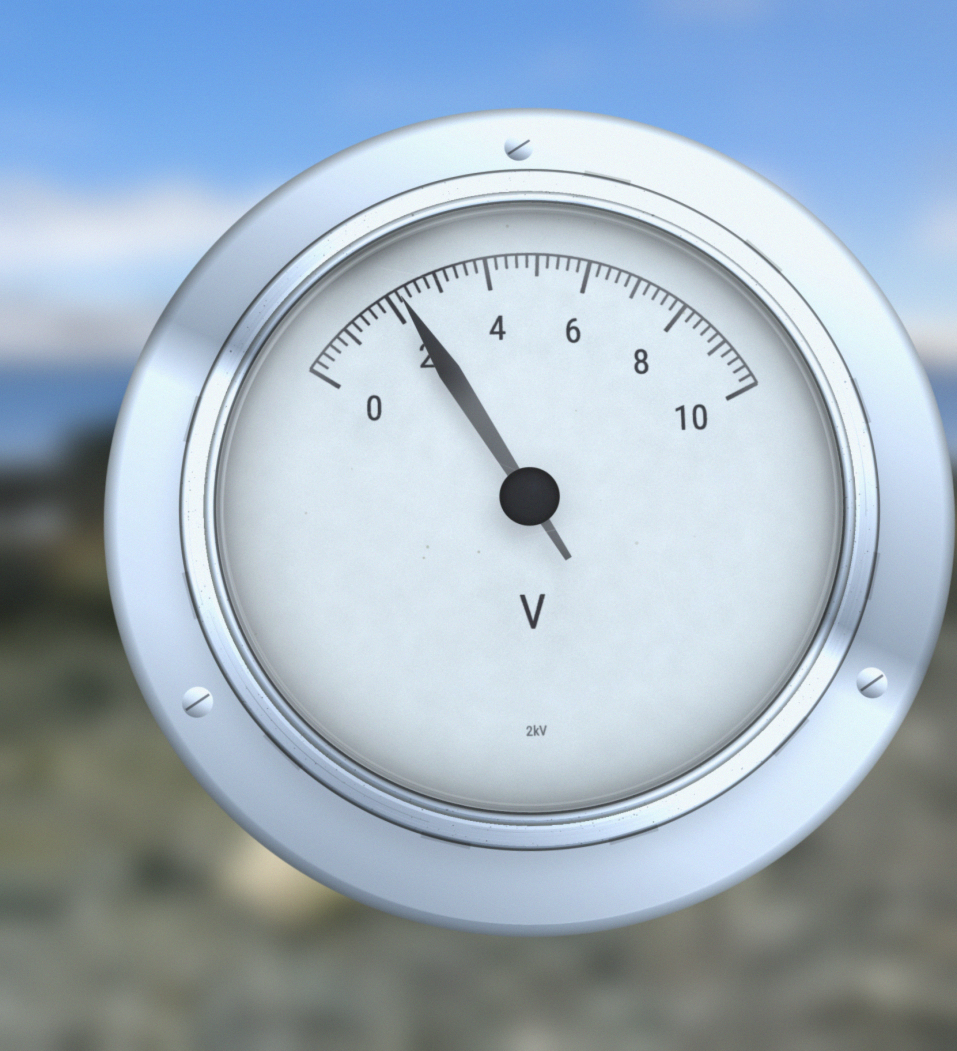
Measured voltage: 2.2 V
